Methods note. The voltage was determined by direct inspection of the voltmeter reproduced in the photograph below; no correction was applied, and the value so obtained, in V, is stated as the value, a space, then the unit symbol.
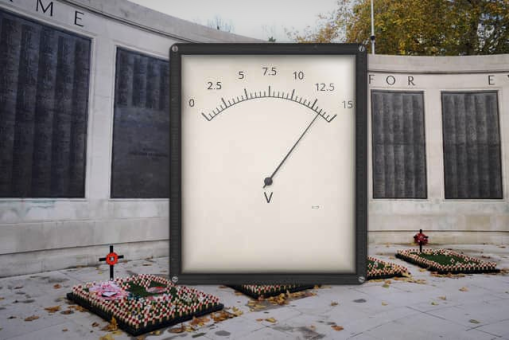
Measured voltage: 13.5 V
